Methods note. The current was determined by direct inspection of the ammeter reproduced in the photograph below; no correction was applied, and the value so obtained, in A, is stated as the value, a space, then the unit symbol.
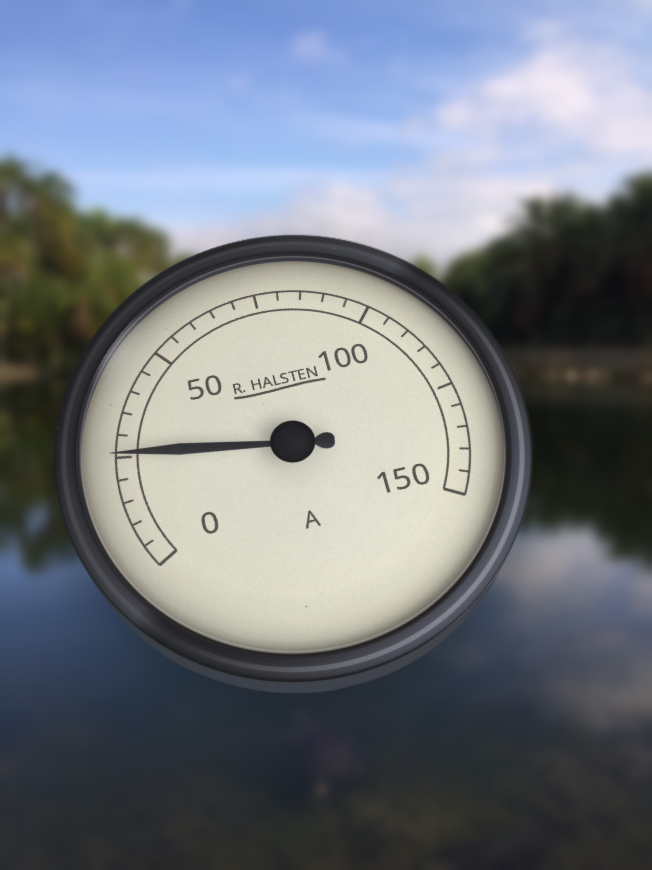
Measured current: 25 A
